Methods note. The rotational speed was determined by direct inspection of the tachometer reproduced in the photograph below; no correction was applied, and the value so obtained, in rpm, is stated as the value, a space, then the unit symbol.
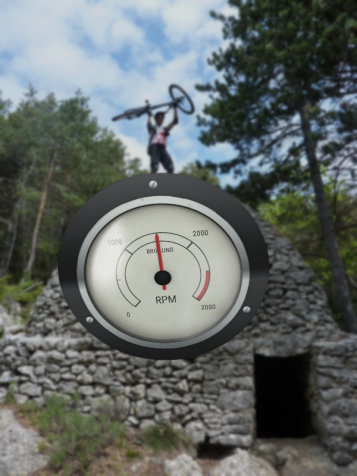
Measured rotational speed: 1500 rpm
